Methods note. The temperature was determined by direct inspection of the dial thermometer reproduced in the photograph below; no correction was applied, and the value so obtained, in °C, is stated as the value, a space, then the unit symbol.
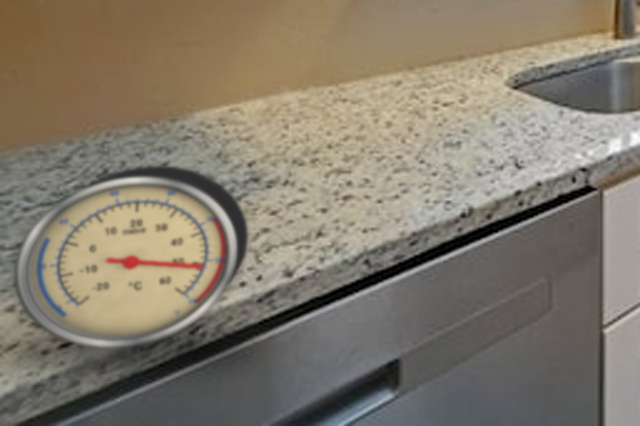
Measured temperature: 50 °C
